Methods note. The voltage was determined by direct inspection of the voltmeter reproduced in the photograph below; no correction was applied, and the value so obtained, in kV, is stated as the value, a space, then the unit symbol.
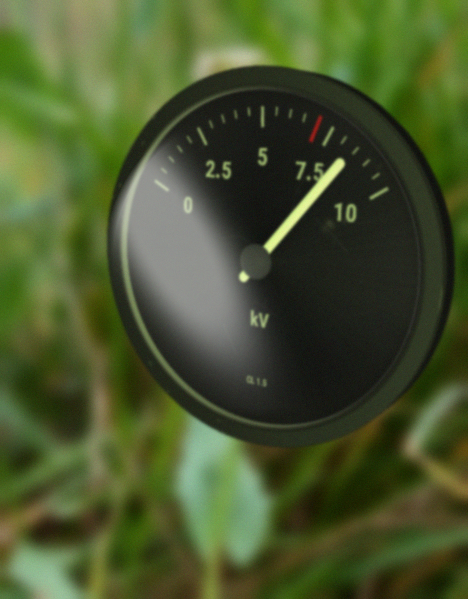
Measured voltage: 8.5 kV
